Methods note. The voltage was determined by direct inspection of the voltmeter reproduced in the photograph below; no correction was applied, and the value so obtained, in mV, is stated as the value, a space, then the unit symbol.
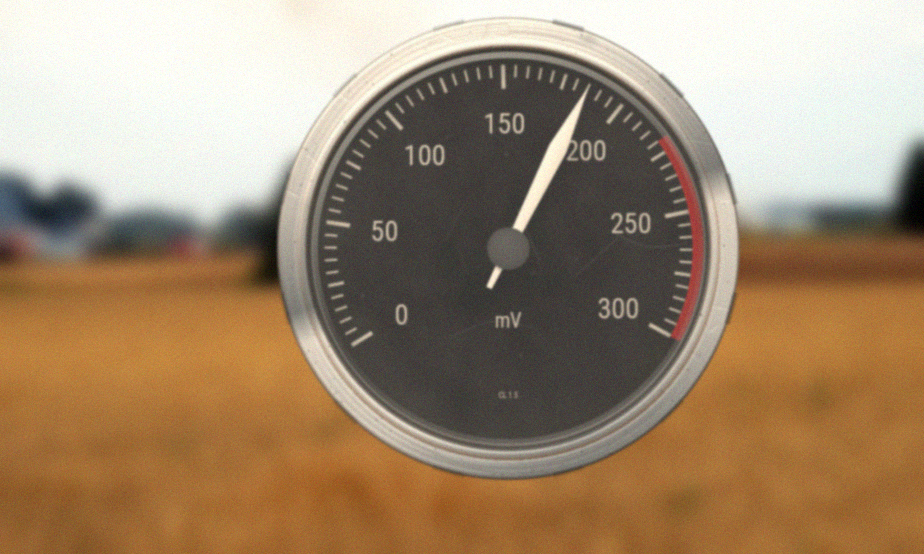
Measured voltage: 185 mV
